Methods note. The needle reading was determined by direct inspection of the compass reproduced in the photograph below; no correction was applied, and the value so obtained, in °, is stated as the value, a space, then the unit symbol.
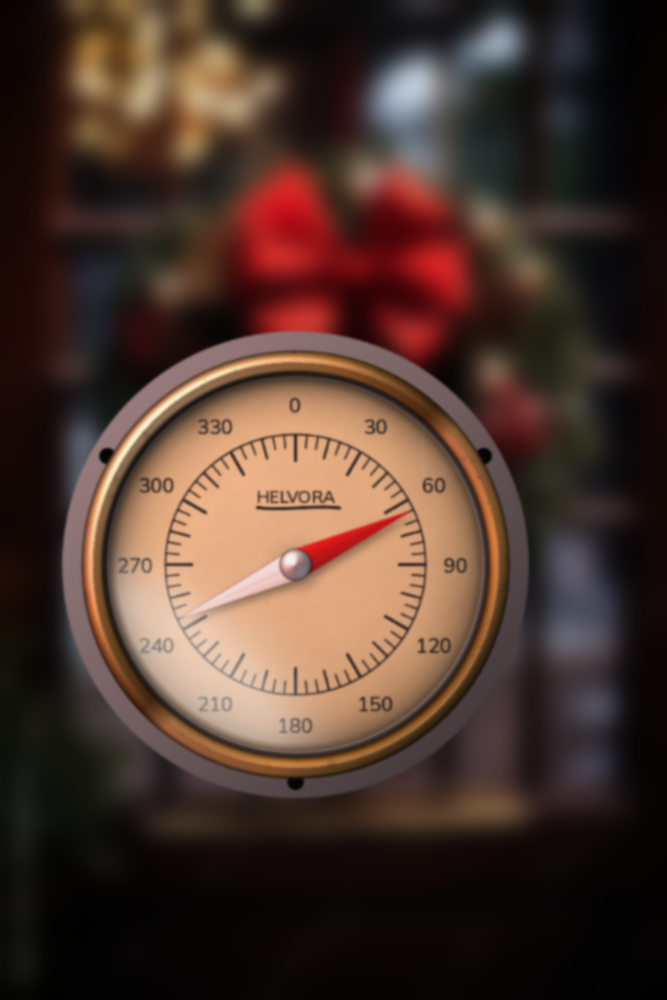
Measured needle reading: 65 °
